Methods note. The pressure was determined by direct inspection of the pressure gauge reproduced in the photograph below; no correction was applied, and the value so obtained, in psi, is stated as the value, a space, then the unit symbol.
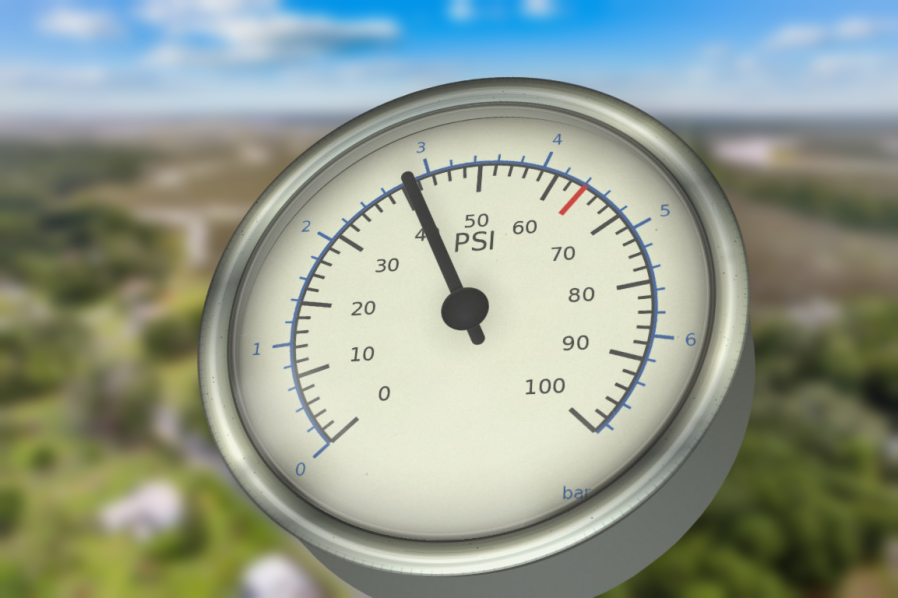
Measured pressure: 41 psi
